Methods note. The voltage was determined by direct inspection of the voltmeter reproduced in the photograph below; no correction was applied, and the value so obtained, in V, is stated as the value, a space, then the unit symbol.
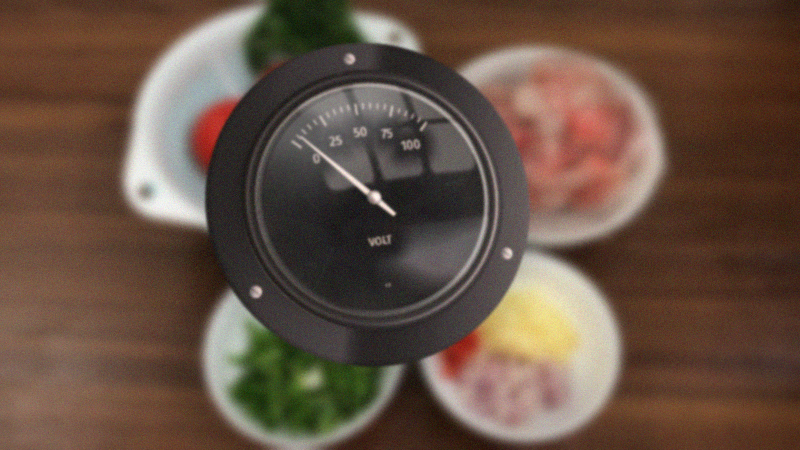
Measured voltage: 5 V
